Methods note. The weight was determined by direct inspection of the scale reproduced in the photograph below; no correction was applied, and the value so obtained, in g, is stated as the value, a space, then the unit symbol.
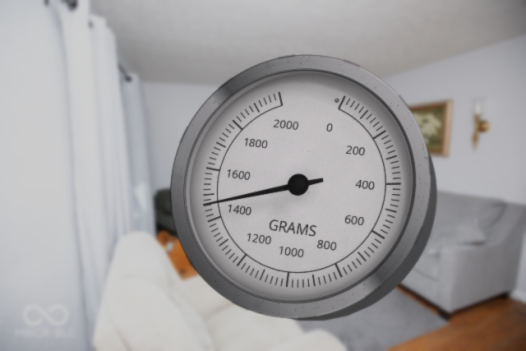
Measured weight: 1460 g
